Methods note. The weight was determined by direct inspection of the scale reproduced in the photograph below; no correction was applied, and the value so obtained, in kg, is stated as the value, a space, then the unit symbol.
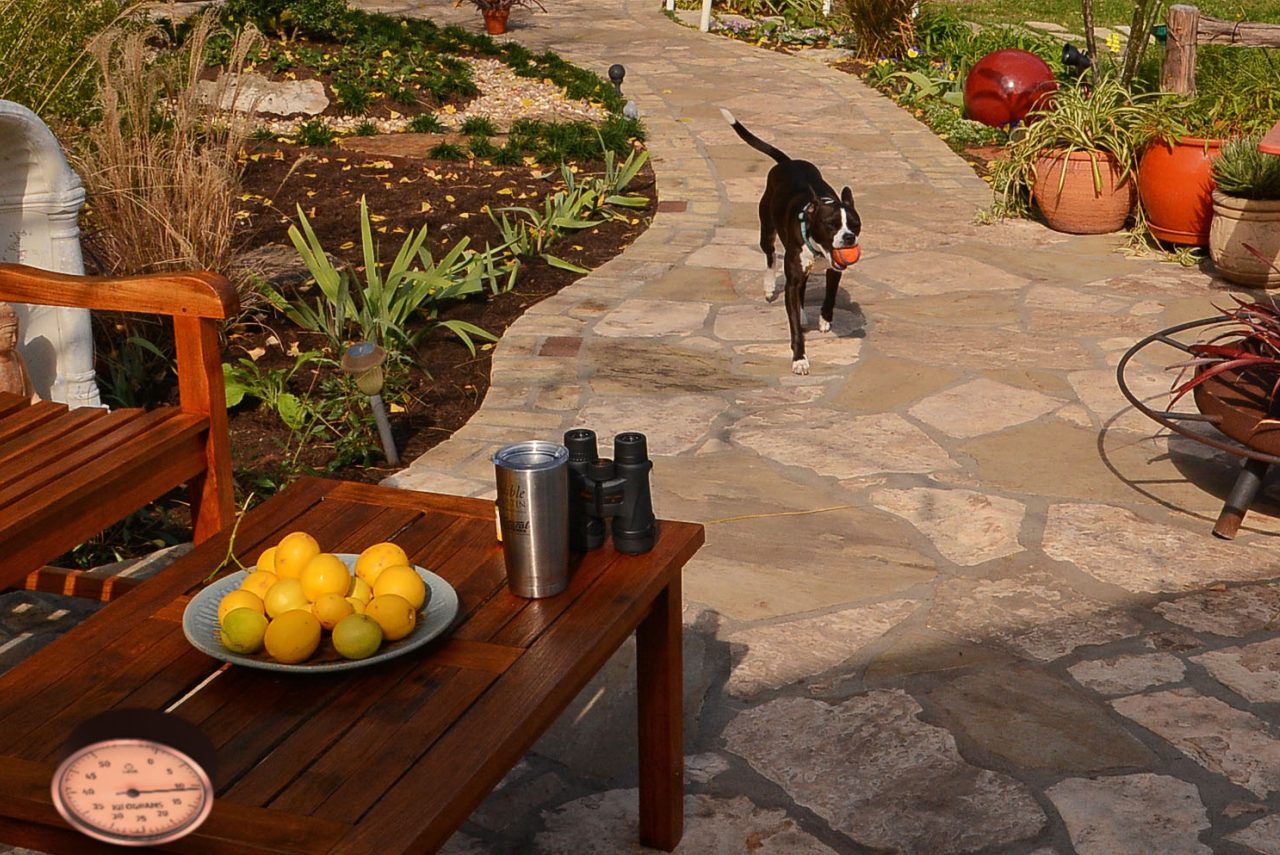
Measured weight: 10 kg
